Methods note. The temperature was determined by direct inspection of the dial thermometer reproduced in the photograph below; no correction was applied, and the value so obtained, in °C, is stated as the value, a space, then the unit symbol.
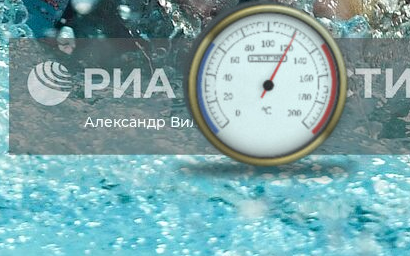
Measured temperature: 120 °C
